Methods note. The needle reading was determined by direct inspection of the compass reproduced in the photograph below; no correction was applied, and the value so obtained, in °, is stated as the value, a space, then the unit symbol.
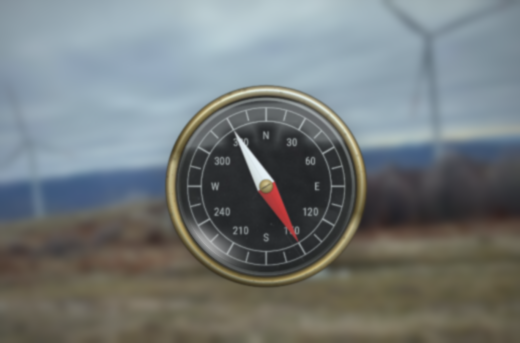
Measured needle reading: 150 °
